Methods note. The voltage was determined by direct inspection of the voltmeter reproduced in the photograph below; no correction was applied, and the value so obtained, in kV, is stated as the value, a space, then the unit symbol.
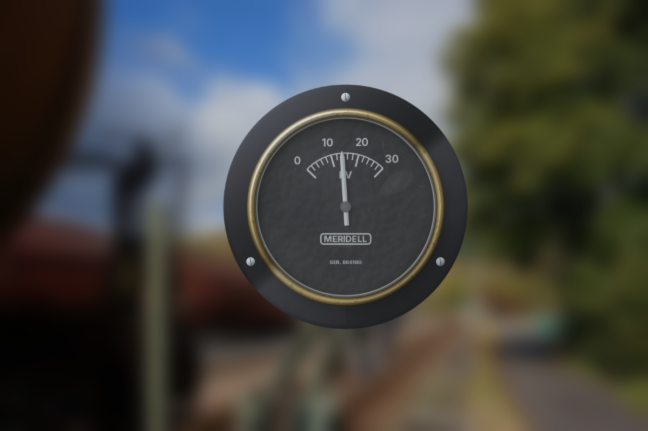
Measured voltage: 14 kV
